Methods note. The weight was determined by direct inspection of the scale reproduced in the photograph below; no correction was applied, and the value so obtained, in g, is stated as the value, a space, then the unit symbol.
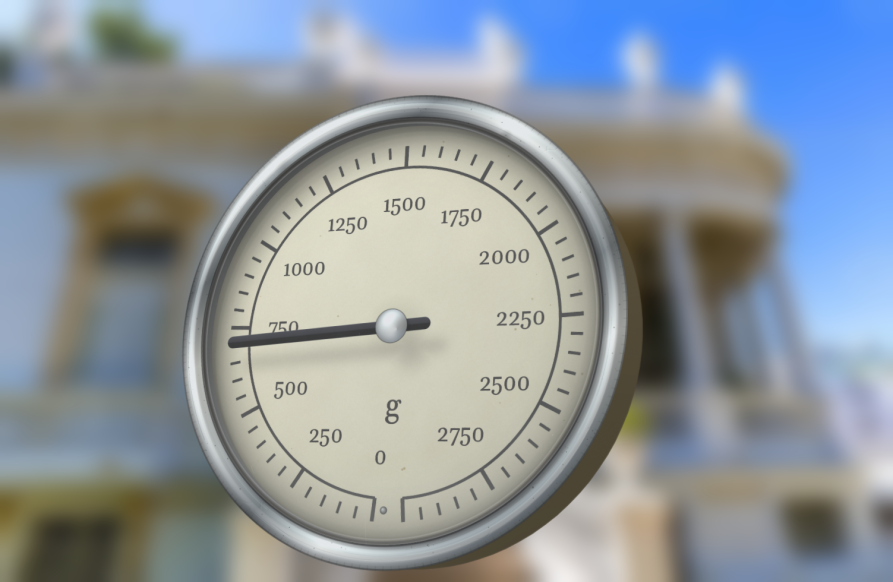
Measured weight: 700 g
